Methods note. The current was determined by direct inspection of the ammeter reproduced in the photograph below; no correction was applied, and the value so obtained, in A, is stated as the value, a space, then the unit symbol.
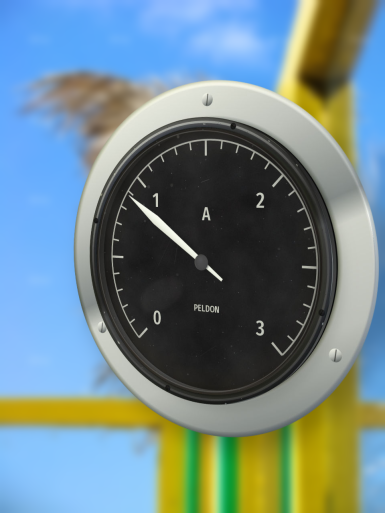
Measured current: 0.9 A
